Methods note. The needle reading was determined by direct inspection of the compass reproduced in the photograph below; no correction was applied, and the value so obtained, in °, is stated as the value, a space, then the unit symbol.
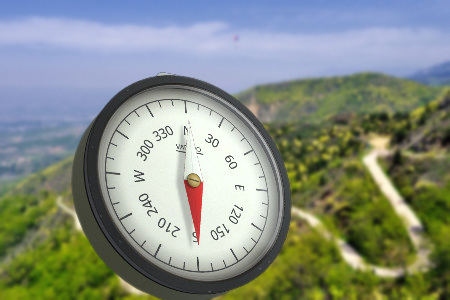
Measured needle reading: 180 °
